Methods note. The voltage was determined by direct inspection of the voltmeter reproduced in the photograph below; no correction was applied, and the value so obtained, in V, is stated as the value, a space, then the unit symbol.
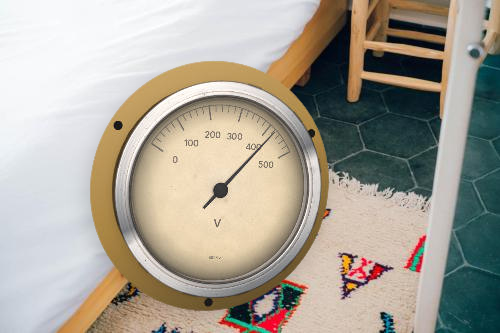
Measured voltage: 420 V
